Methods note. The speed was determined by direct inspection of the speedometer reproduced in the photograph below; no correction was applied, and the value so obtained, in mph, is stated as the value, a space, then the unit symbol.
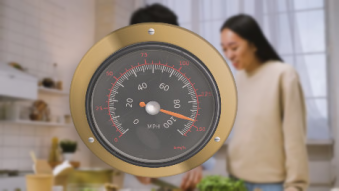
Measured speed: 90 mph
